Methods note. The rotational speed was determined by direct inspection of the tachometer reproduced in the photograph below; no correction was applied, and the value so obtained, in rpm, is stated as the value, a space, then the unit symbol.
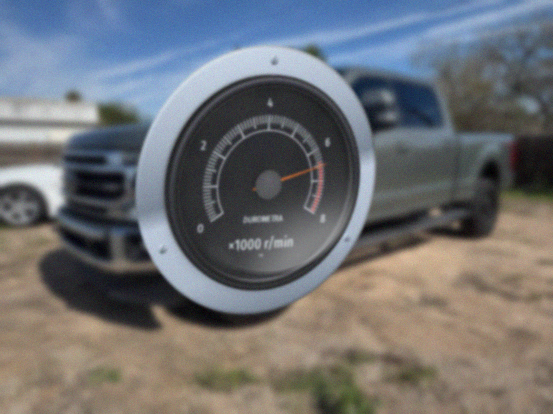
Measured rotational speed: 6500 rpm
